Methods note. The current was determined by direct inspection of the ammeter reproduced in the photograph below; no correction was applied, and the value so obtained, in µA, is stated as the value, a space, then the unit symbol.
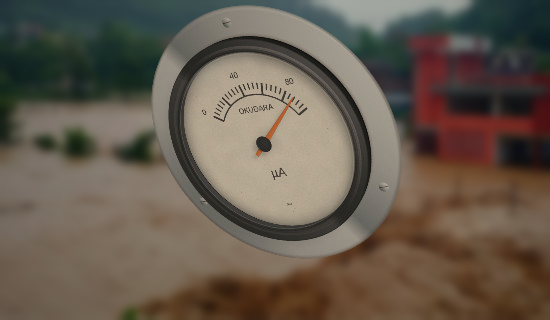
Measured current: 88 µA
